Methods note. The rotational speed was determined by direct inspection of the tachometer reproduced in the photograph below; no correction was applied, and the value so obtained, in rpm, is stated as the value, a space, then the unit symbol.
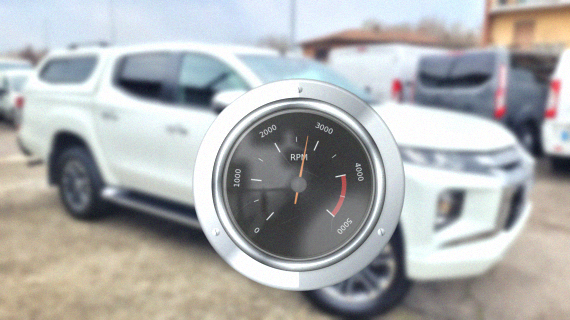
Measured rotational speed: 2750 rpm
